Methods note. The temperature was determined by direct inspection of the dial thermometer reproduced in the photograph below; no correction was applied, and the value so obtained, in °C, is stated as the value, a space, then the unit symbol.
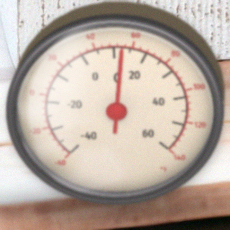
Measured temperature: 12.5 °C
